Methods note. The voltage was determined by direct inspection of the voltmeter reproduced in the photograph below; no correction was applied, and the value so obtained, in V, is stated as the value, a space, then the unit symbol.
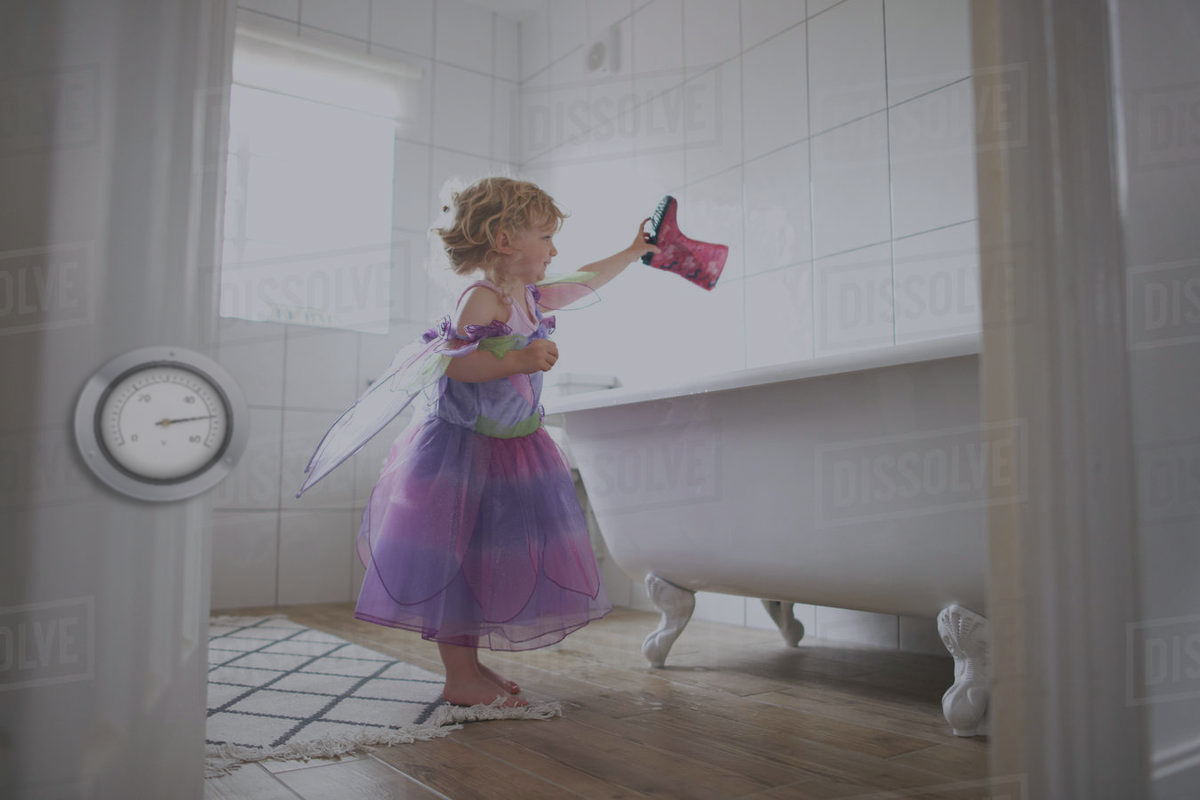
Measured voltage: 50 V
